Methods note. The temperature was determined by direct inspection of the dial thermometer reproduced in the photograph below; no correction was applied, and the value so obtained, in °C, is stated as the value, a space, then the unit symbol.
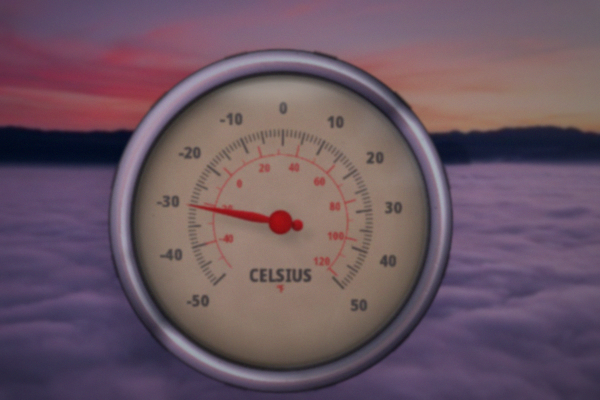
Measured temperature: -30 °C
